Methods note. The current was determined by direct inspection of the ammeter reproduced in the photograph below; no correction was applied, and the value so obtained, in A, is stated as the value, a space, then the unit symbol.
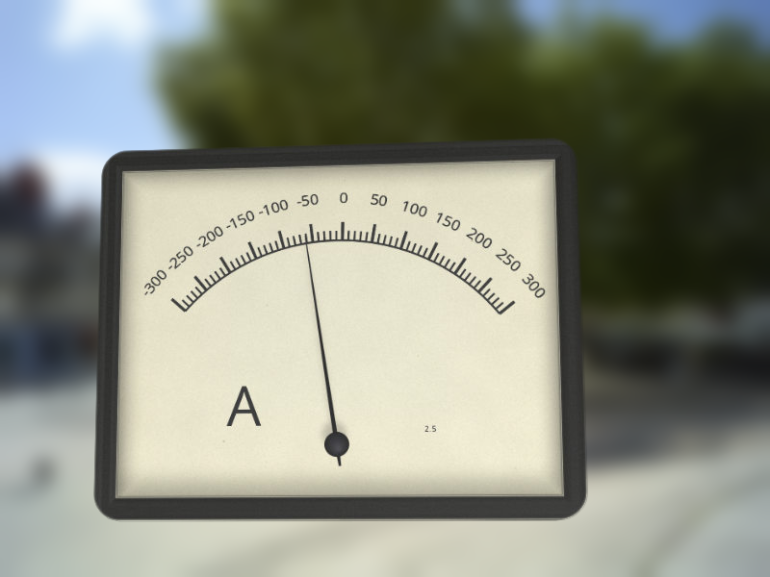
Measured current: -60 A
